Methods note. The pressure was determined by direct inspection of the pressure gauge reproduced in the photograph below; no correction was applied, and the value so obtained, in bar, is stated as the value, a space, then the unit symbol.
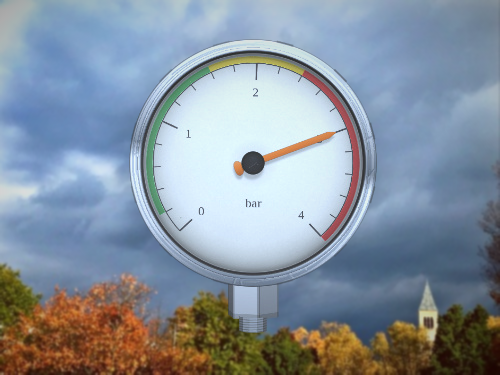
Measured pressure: 3 bar
